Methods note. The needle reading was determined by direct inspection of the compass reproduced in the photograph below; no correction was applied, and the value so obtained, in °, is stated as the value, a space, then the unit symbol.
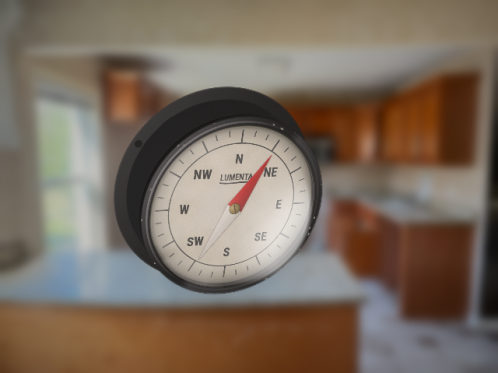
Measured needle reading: 30 °
